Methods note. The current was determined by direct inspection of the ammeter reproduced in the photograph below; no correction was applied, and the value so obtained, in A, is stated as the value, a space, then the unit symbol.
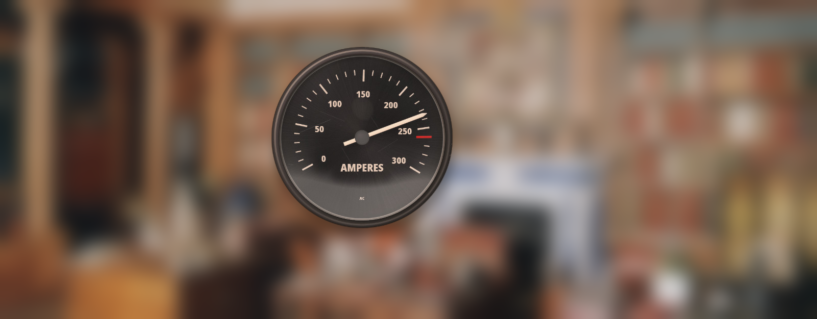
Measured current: 235 A
